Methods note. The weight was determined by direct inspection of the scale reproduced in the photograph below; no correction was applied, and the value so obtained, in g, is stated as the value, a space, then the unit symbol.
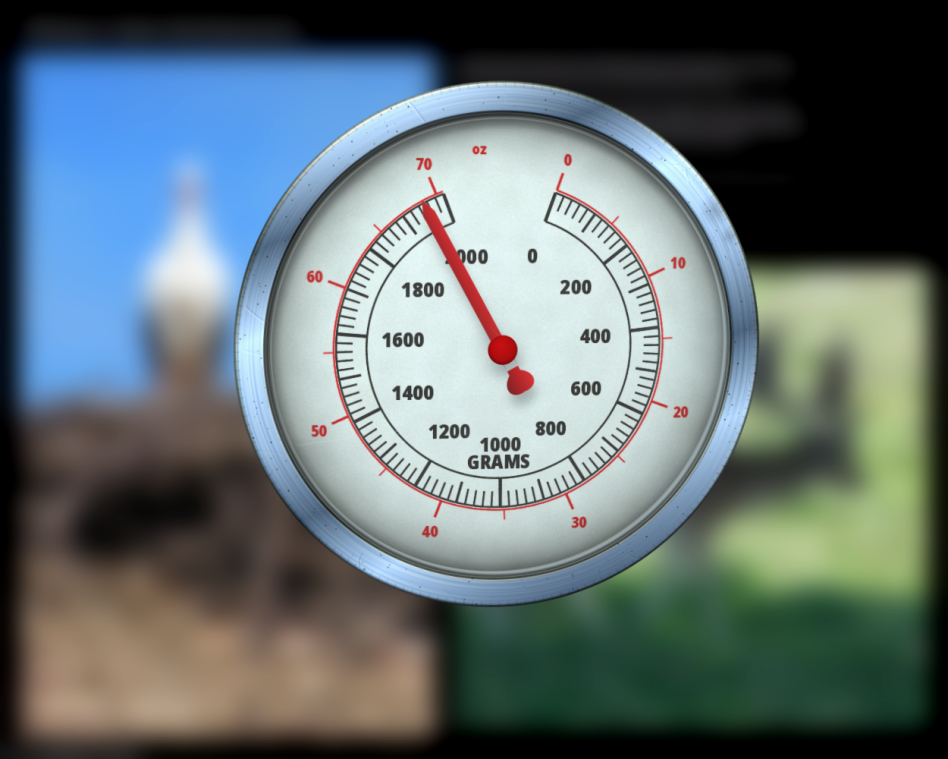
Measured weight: 1950 g
